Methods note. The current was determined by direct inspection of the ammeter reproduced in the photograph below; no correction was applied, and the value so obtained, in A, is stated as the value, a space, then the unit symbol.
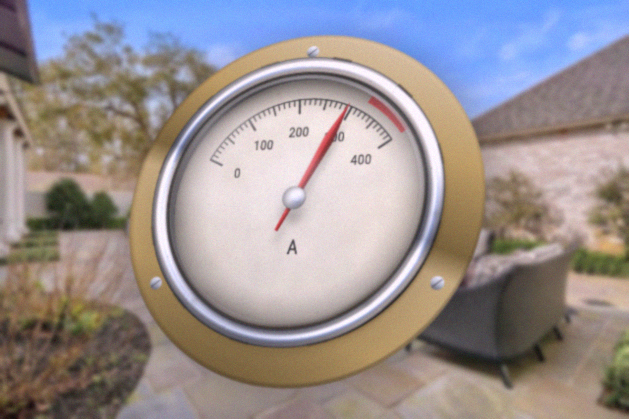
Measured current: 300 A
